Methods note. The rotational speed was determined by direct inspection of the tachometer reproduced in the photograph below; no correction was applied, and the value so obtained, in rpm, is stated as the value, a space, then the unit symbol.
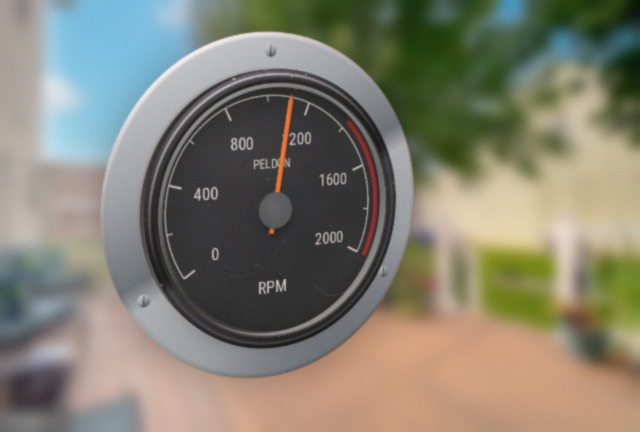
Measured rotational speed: 1100 rpm
